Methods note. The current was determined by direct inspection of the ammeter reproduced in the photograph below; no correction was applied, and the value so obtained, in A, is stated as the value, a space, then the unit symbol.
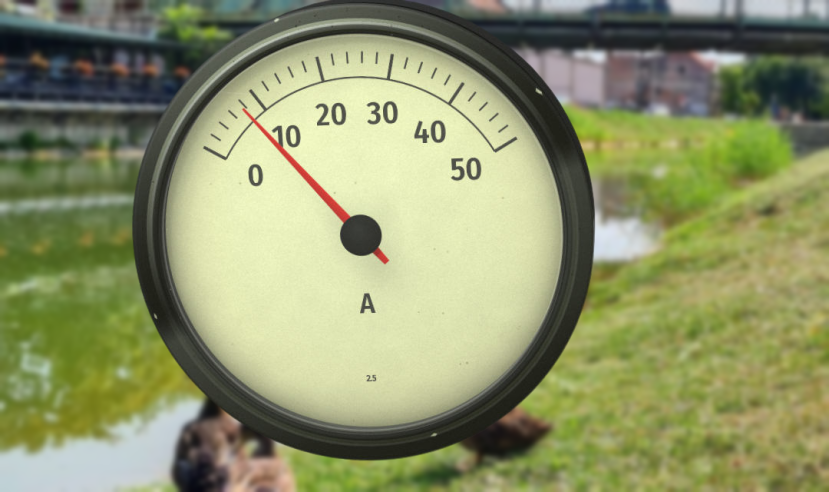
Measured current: 8 A
